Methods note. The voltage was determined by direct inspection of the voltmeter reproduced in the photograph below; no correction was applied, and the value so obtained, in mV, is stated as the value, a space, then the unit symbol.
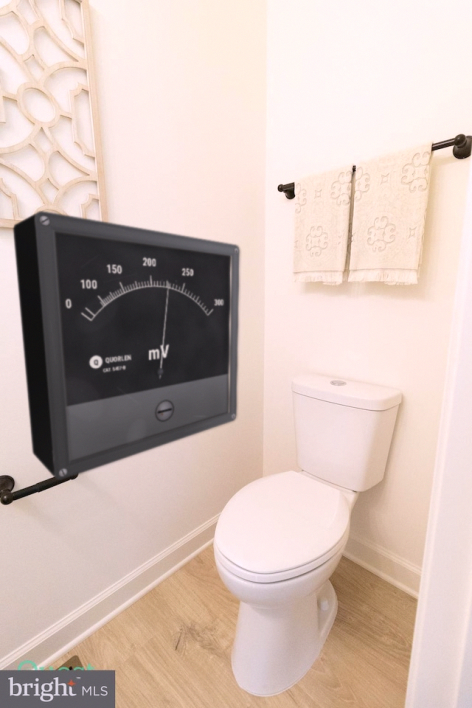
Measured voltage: 225 mV
